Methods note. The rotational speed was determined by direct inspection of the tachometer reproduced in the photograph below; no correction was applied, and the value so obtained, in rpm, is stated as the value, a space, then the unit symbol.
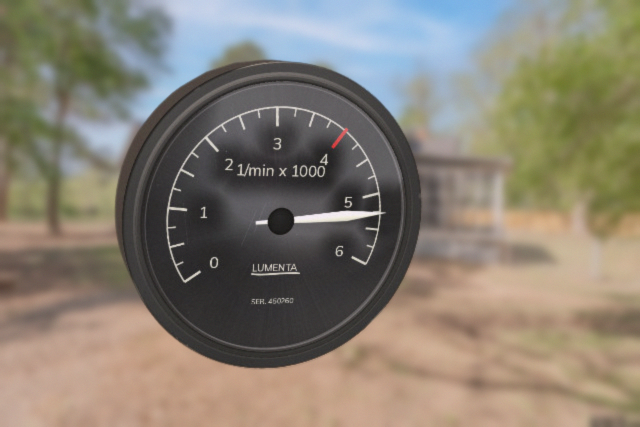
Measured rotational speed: 5250 rpm
